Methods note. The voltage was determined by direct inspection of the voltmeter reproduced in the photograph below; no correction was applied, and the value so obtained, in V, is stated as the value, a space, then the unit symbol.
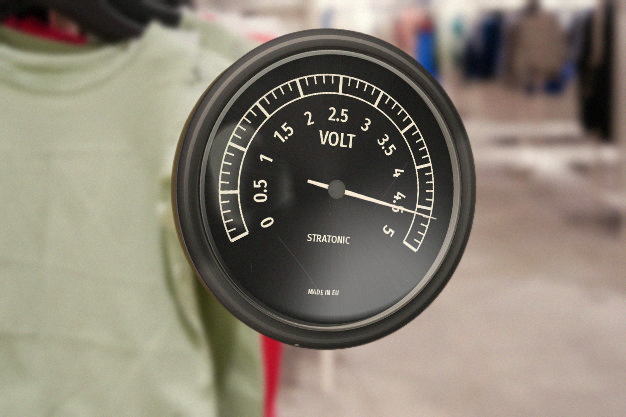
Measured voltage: 4.6 V
